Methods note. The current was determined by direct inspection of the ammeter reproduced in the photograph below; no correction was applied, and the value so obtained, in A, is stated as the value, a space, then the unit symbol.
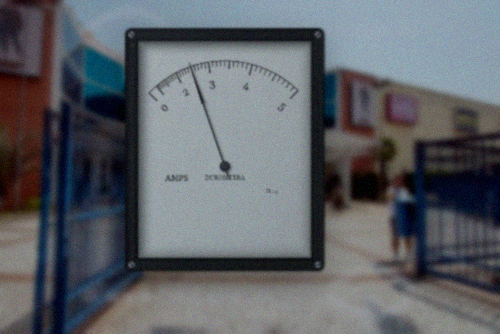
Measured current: 2.5 A
